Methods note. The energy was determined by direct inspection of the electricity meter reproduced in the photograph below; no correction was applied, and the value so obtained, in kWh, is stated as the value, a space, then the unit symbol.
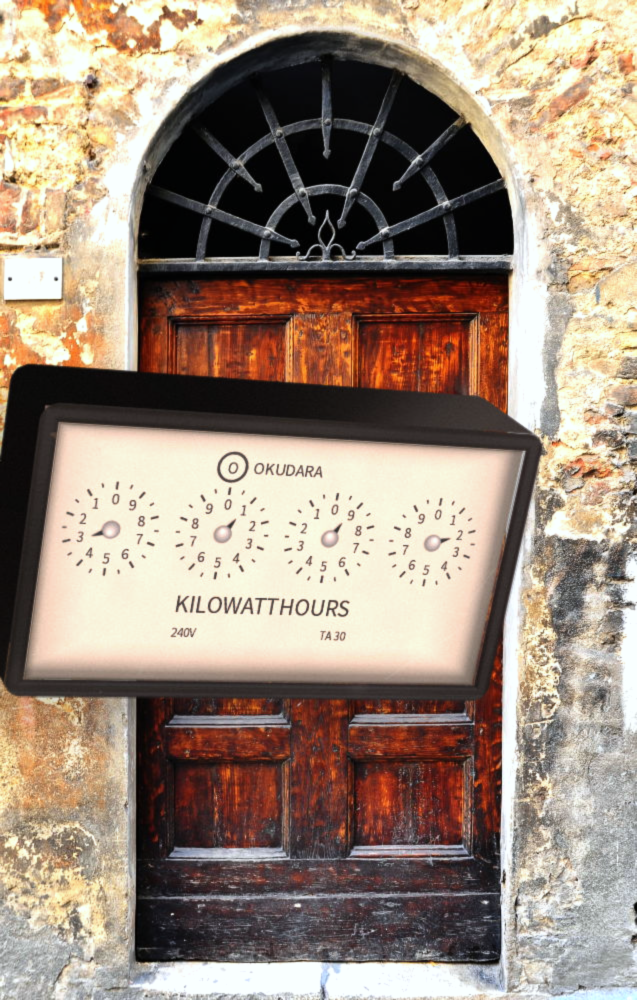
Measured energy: 3092 kWh
